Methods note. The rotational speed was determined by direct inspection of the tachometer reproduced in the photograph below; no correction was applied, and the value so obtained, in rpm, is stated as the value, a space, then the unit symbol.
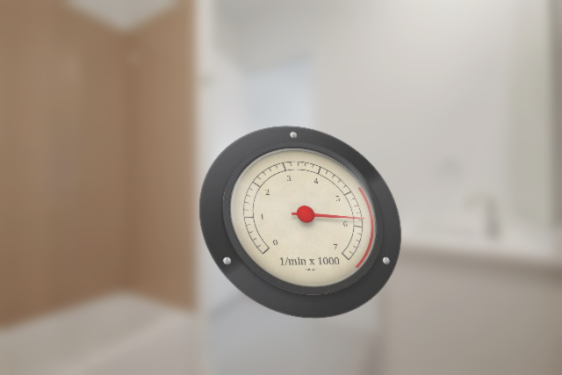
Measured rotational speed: 5800 rpm
